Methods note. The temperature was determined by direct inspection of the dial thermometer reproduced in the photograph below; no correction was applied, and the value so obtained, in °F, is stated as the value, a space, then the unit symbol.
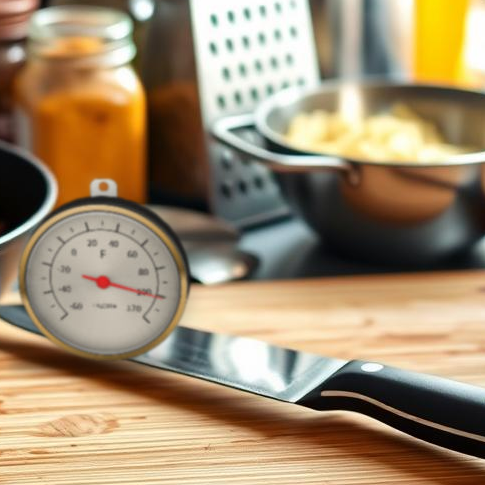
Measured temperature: 100 °F
